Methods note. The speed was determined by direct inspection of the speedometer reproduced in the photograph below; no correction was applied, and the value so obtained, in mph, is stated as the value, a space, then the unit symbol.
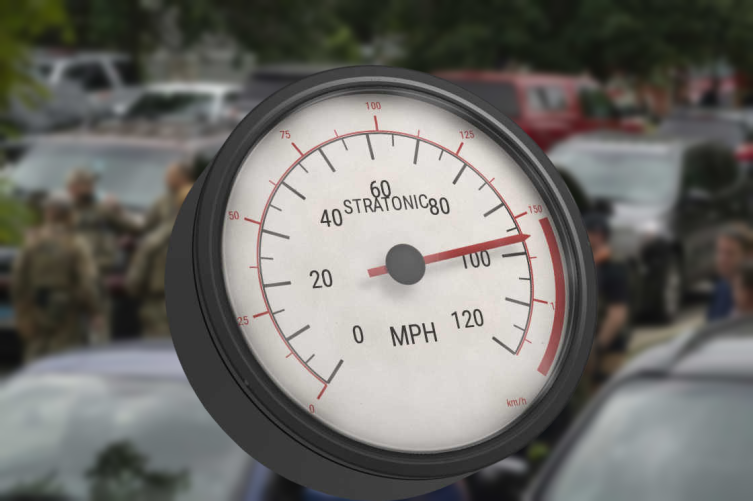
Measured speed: 97.5 mph
